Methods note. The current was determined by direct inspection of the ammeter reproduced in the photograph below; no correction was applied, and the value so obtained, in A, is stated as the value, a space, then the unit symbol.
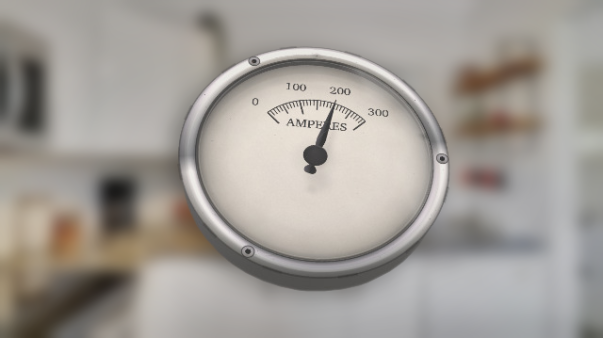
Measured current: 200 A
